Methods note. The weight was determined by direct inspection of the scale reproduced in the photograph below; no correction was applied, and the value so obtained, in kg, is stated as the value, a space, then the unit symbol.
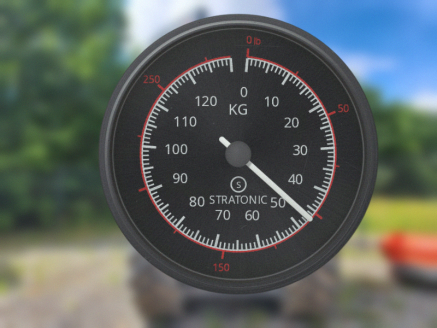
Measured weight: 47 kg
